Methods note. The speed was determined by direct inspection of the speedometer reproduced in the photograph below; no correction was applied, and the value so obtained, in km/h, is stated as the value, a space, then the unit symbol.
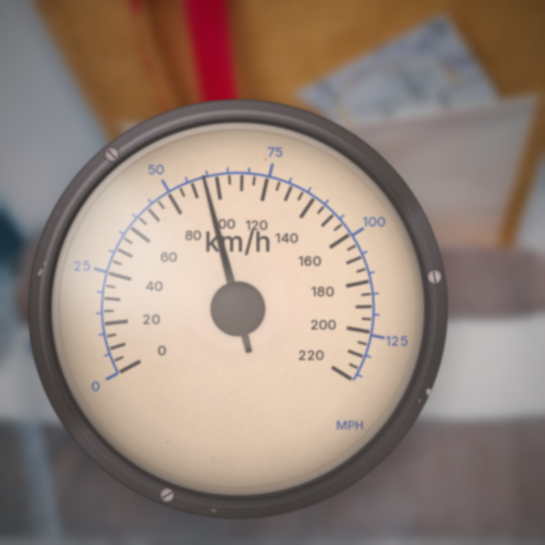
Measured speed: 95 km/h
